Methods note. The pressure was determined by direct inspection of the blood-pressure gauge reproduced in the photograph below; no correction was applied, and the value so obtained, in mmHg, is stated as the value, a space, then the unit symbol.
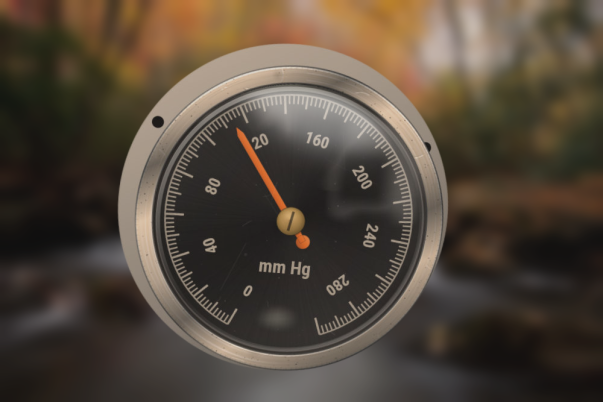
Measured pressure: 114 mmHg
